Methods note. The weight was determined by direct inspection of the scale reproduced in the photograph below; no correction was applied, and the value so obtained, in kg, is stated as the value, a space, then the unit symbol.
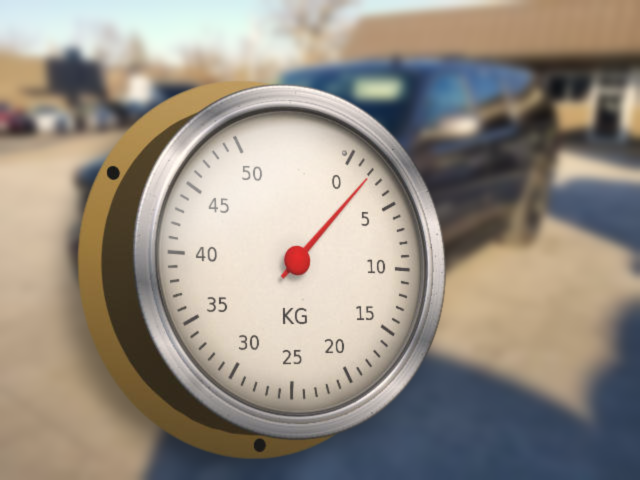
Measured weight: 2 kg
